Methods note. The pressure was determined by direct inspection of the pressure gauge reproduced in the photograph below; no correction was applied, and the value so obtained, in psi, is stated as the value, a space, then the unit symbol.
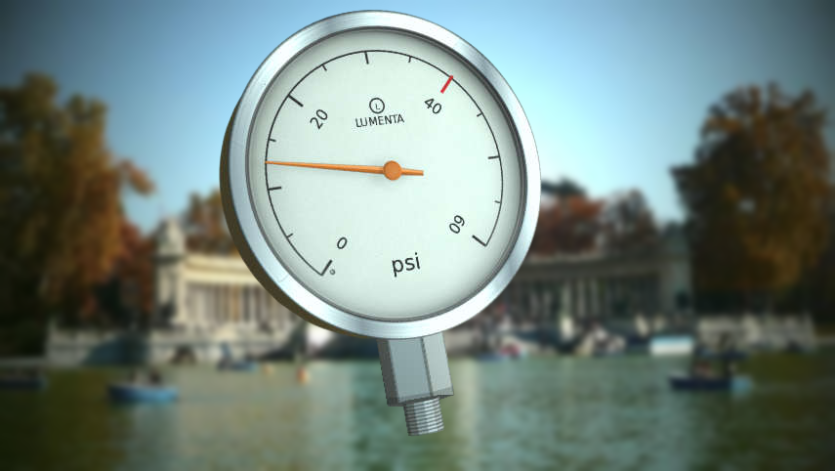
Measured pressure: 12.5 psi
